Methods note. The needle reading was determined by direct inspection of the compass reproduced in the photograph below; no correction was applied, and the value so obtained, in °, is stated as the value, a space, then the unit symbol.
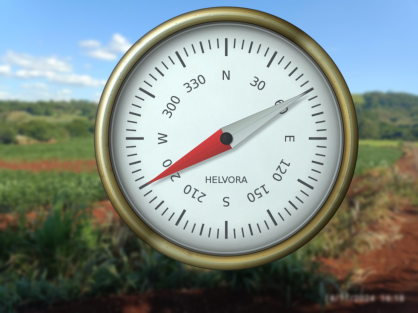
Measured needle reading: 240 °
